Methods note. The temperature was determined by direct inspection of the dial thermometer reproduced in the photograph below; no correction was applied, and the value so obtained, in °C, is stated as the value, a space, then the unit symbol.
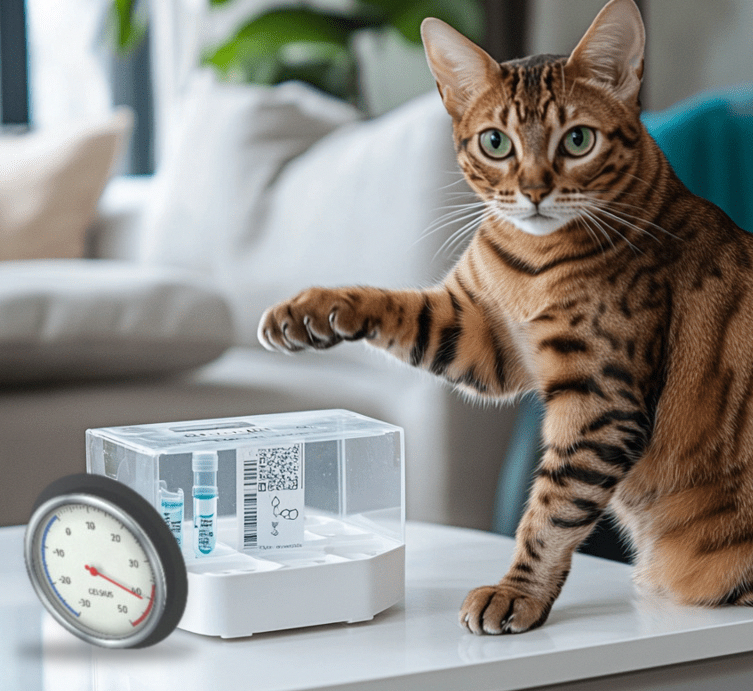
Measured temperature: 40 °C
